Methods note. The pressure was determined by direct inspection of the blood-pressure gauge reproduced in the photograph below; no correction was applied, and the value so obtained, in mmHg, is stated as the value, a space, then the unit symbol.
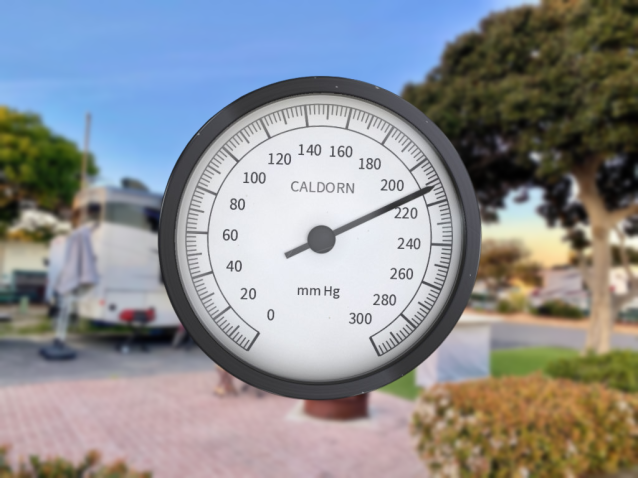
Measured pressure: 212 mmHg
